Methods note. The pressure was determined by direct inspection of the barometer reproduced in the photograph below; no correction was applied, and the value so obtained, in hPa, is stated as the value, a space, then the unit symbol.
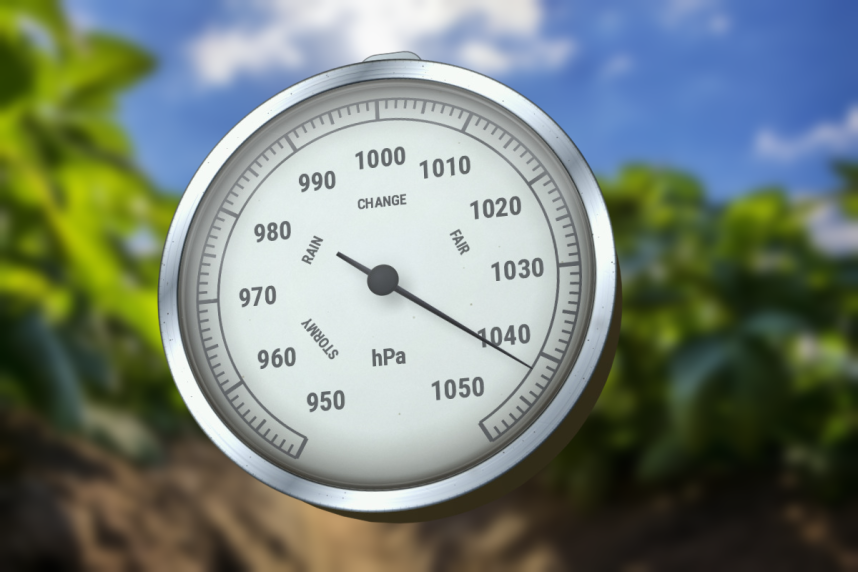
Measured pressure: 1042 hPa
